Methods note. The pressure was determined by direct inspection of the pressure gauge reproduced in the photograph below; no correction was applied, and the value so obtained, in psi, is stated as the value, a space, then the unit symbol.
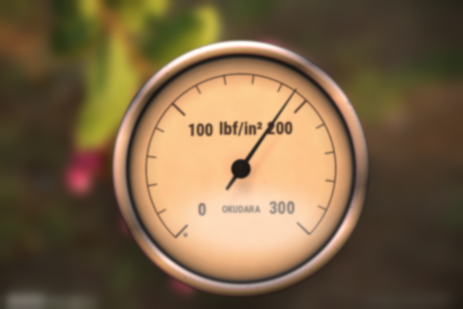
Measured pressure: 190 psi
